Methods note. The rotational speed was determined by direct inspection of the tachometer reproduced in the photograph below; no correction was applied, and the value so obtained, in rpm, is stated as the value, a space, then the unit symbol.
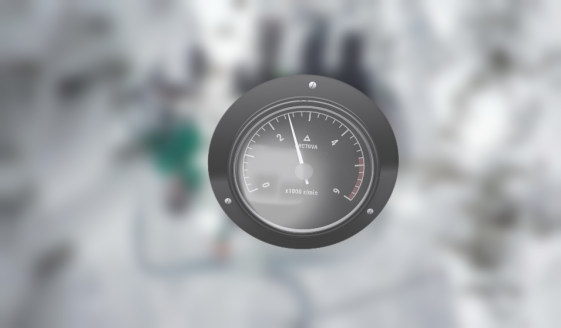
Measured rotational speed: 2500 rpm
